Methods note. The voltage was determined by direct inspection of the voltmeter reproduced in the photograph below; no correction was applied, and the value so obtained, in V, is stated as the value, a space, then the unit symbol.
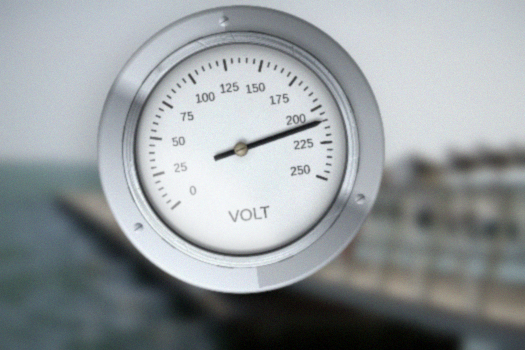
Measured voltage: 210 V
